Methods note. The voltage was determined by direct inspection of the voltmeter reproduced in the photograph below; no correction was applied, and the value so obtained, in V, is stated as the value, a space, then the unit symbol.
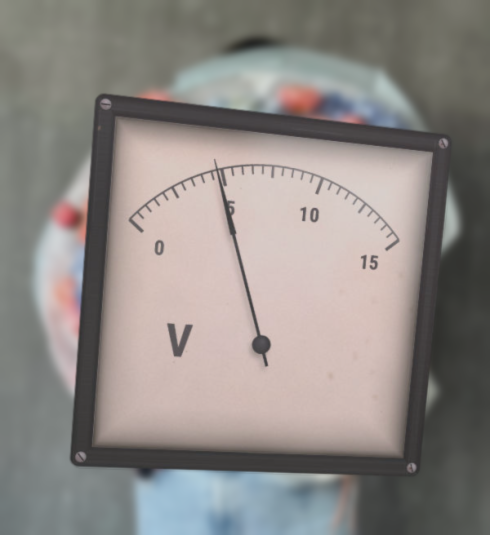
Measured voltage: 4.75 V
